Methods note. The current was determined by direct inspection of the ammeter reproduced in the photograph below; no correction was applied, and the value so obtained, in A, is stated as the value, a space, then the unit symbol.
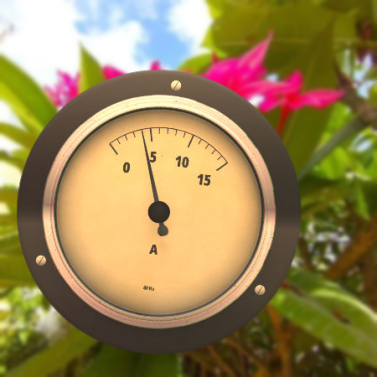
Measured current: 4 A
